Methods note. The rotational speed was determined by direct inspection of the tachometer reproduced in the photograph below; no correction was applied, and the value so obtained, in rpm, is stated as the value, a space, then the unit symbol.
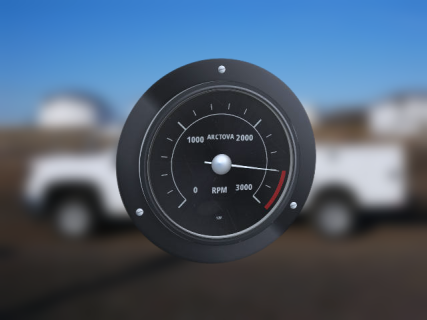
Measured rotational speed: 2600 rpm
